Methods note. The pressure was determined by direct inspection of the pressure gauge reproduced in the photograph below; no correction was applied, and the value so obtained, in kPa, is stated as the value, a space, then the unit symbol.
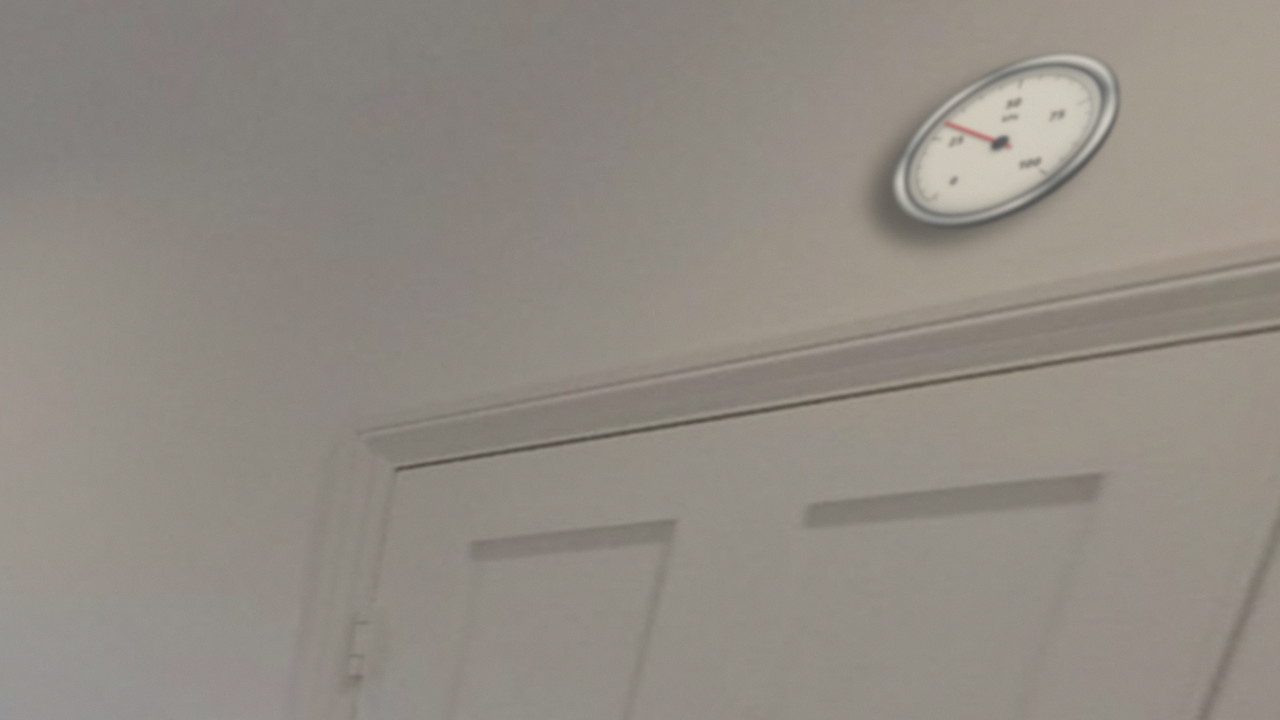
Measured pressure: 30 kPa
